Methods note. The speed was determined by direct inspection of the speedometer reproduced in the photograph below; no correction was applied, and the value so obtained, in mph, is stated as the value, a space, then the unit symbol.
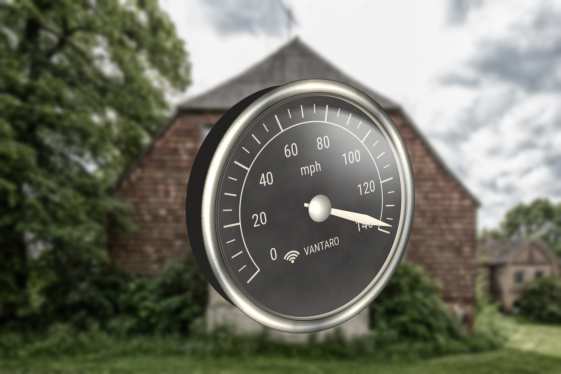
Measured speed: 137.5 mph
